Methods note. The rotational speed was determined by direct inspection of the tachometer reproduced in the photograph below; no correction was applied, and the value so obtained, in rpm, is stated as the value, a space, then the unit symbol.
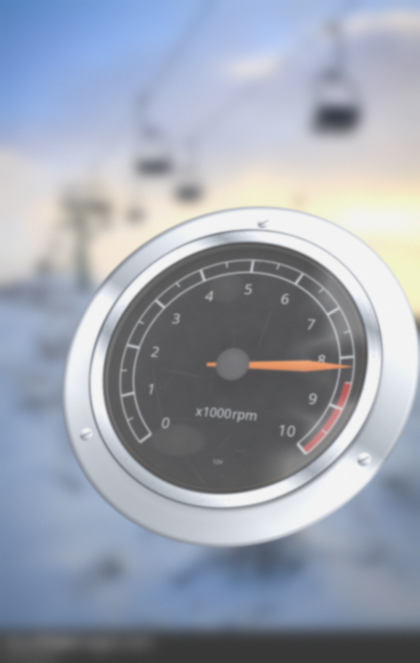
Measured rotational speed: 8250 rpm
